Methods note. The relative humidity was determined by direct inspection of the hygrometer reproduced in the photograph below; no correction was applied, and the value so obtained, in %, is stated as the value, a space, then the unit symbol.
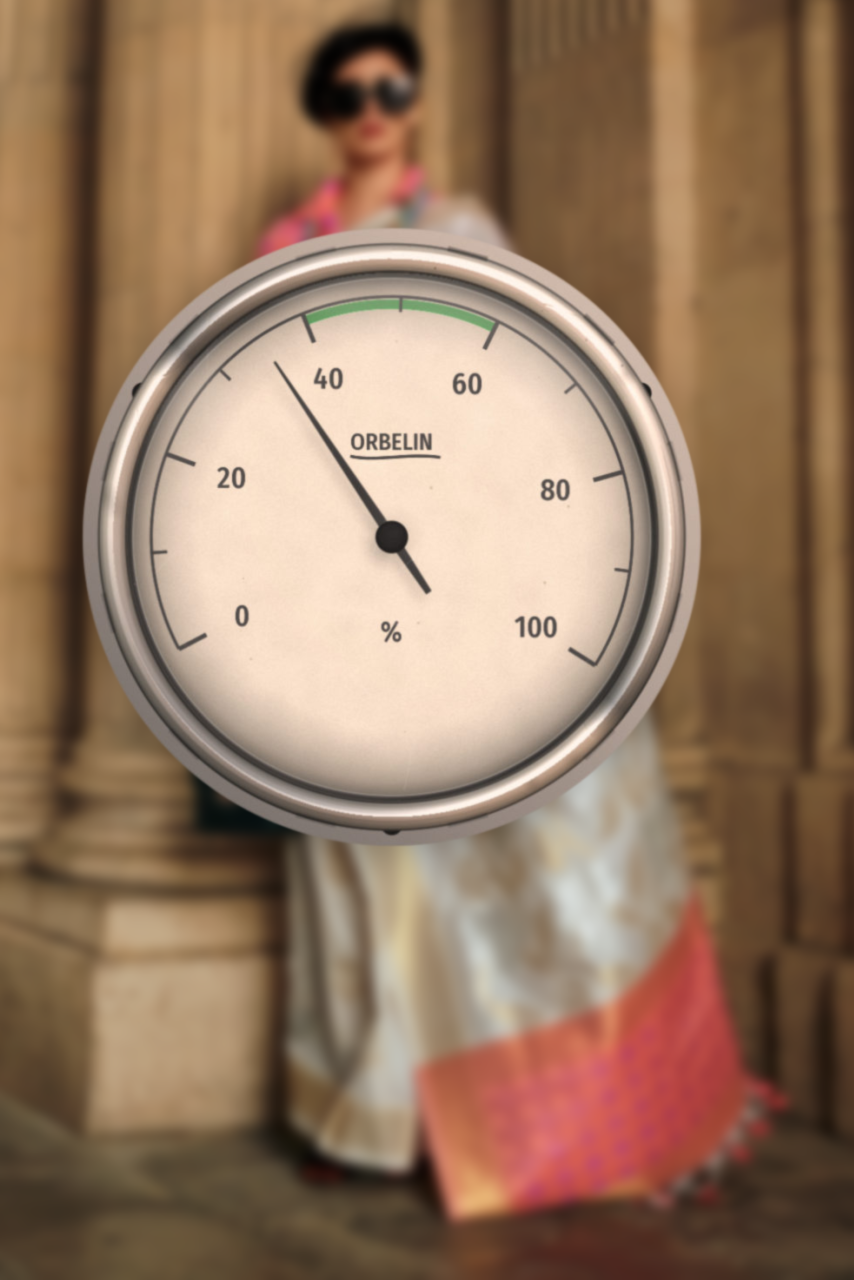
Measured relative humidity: 35 %
